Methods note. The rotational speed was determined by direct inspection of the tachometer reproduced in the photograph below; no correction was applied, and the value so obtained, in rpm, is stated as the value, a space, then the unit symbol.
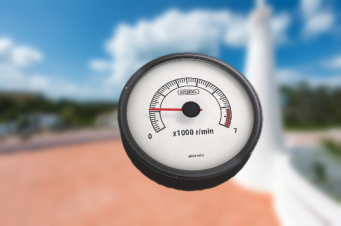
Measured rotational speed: 1000 rpm
